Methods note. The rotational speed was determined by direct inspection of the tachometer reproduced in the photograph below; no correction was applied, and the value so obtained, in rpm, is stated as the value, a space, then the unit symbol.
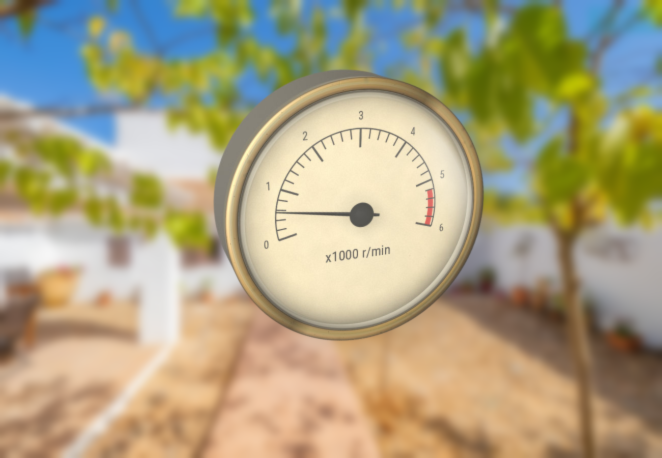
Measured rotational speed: 600 rpm
